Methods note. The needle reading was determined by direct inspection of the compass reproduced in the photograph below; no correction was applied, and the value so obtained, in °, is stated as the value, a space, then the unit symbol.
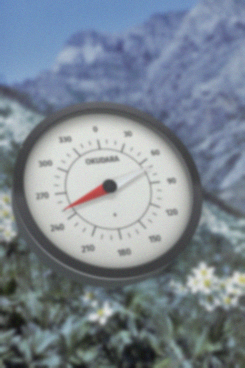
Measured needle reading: 250 °
